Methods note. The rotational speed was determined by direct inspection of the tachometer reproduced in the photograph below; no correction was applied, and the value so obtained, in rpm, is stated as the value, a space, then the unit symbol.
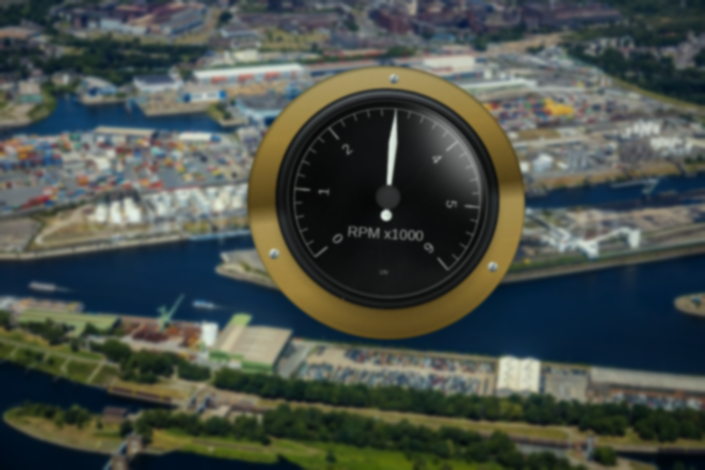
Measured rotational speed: 3000 rpm
